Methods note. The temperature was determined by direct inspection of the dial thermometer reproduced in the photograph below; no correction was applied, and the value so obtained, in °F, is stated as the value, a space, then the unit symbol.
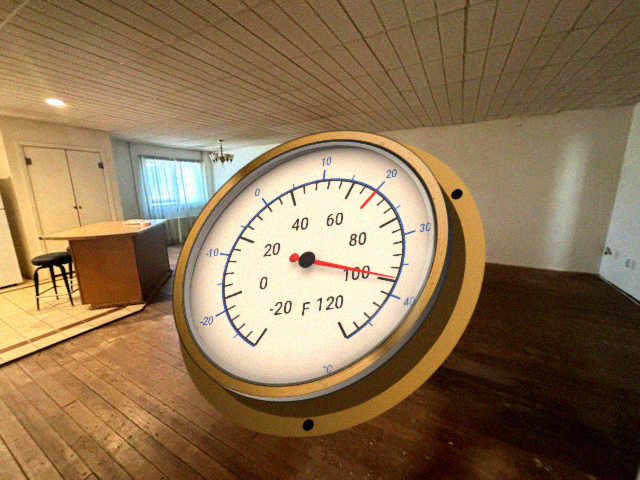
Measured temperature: 100 °F
